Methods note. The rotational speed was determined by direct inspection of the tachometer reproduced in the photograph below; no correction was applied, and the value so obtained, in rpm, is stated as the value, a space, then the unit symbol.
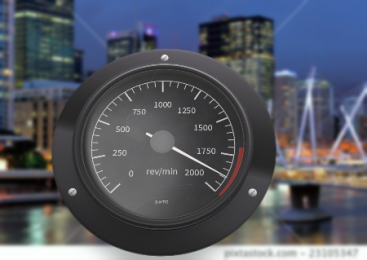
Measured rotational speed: 1900 rpm
